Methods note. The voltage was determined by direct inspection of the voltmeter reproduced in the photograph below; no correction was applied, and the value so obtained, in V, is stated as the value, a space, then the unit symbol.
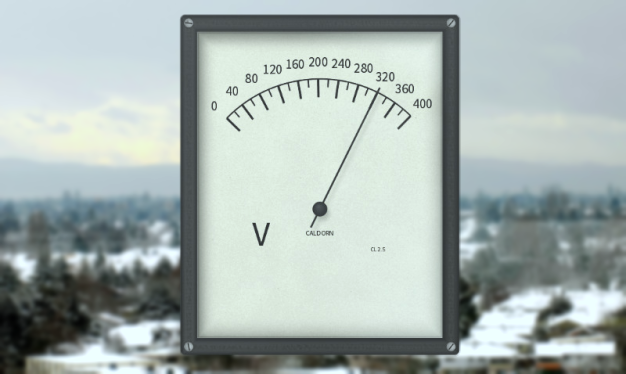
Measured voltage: 320 V
